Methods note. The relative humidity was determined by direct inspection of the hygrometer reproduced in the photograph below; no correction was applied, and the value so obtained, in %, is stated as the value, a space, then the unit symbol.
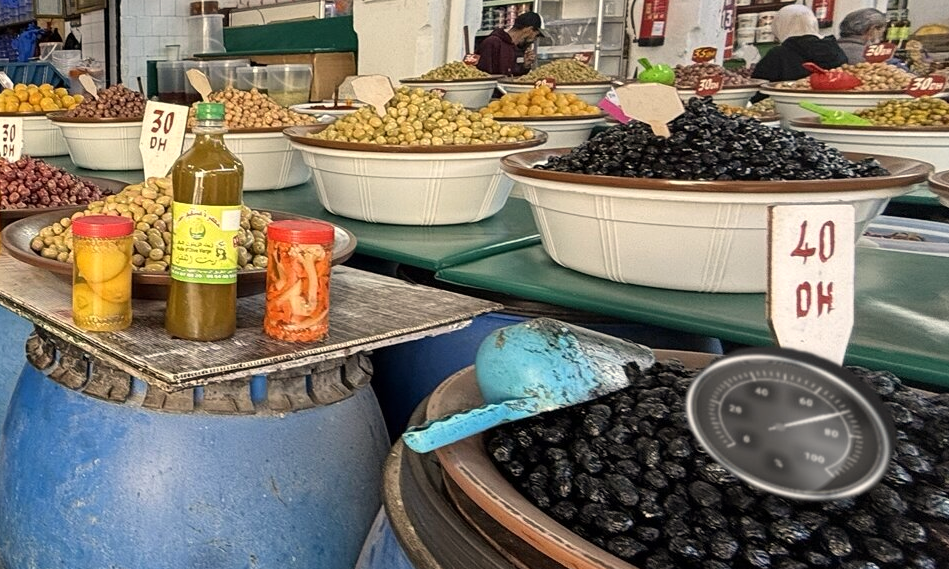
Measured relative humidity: 70 %
